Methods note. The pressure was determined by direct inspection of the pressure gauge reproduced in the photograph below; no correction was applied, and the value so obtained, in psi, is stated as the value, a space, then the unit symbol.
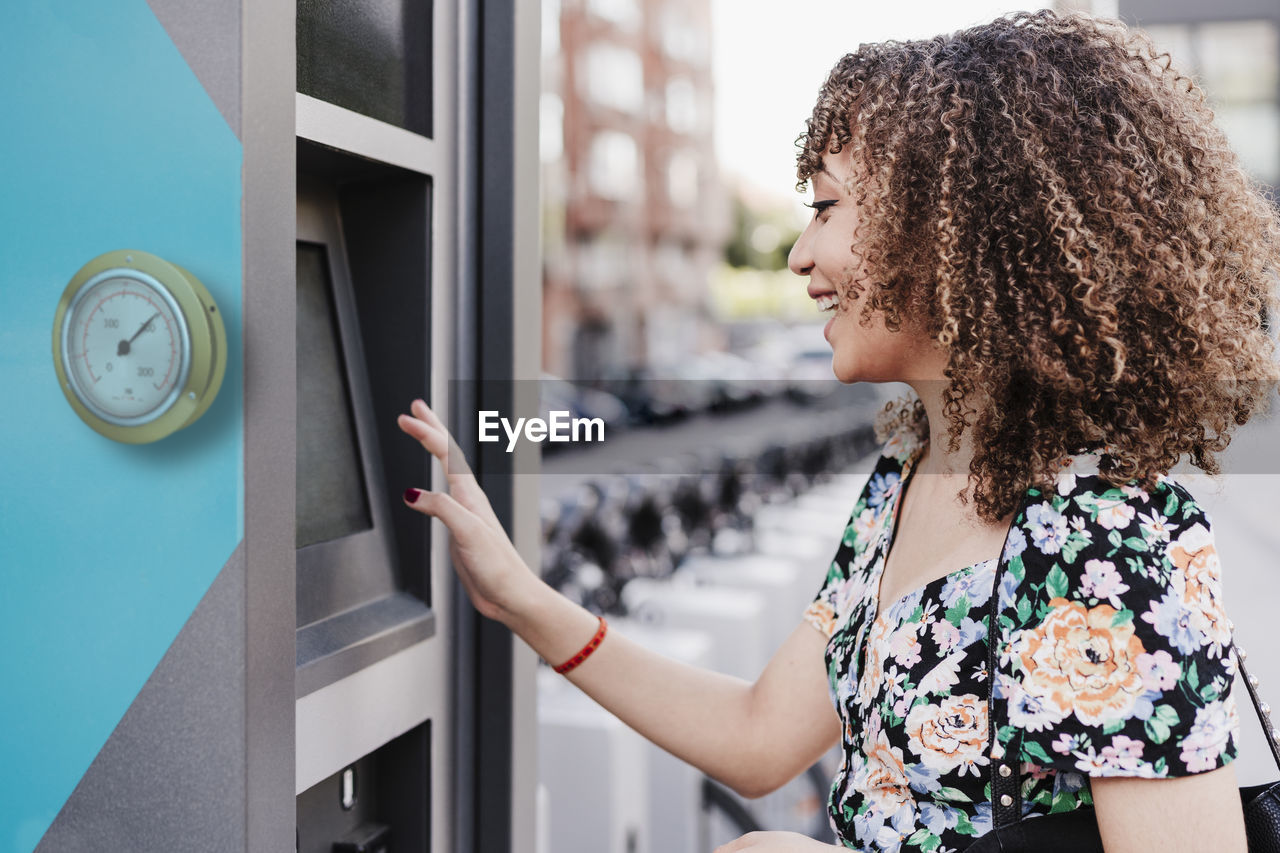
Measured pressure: 200 psi
